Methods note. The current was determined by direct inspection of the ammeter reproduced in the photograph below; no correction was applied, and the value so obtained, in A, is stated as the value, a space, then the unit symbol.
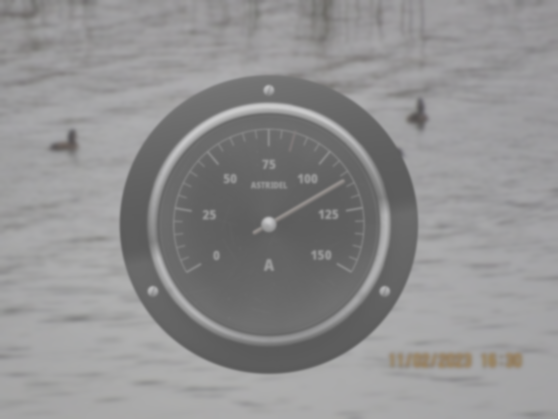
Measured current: 112.5 A
